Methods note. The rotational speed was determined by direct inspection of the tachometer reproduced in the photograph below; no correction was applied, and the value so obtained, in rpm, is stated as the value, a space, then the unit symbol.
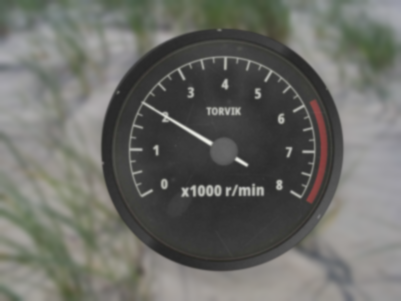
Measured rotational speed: 2000 rpm
